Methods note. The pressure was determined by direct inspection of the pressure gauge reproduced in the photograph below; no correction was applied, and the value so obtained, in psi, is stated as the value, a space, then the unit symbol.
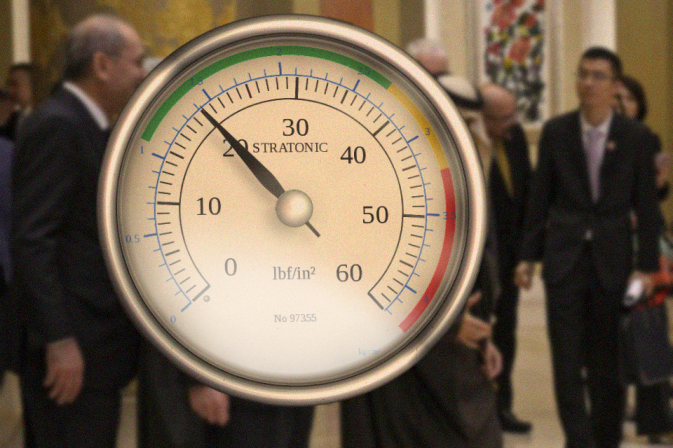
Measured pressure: 20 psi
